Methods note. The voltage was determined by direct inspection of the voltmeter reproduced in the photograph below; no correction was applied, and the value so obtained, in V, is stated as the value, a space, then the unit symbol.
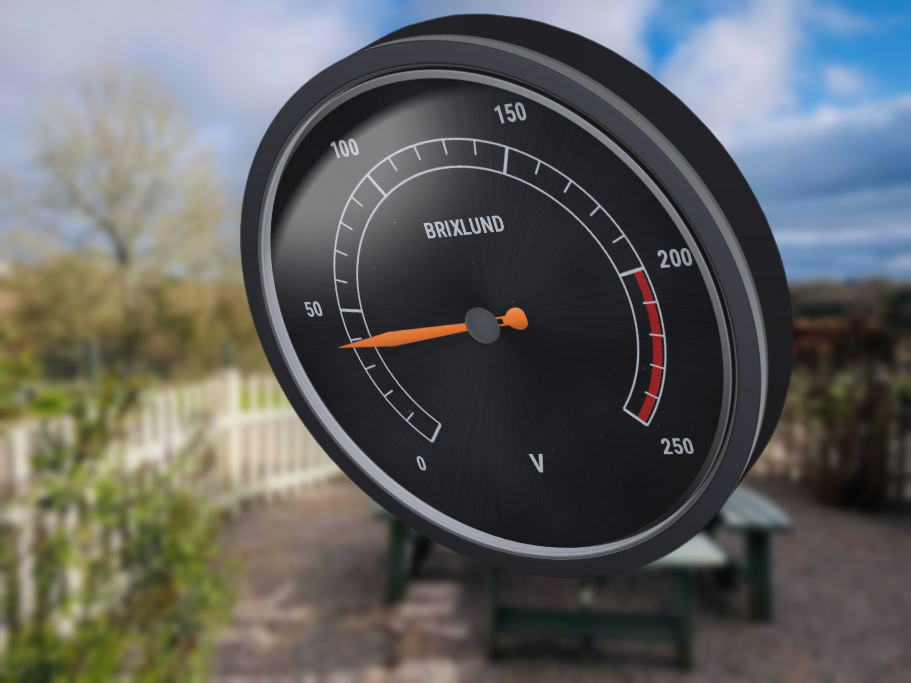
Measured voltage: 40 V
